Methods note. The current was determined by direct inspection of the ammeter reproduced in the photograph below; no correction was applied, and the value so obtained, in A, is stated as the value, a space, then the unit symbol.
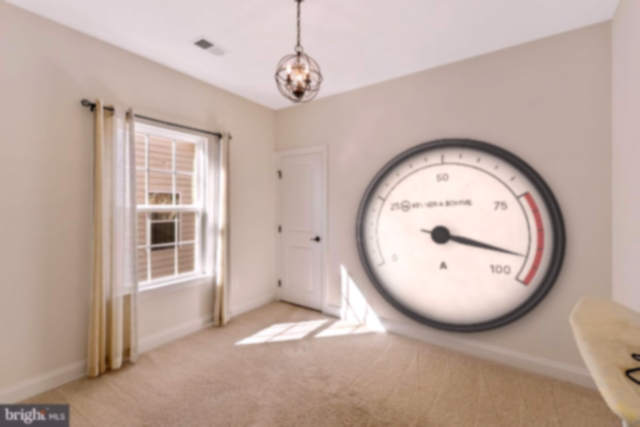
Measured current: 92.5 A
